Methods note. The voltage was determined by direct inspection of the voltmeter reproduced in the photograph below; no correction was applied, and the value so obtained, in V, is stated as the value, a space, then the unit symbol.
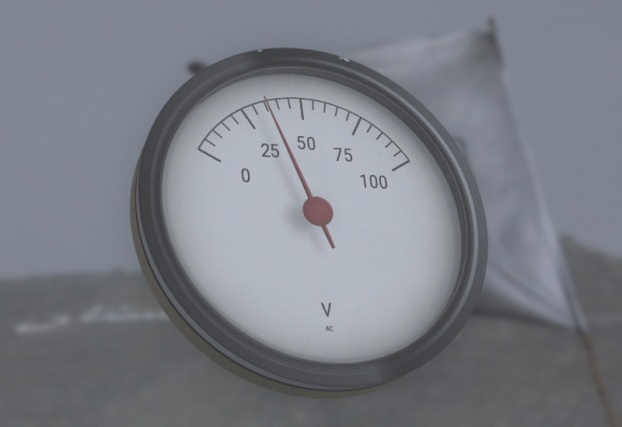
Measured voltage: 35 V
